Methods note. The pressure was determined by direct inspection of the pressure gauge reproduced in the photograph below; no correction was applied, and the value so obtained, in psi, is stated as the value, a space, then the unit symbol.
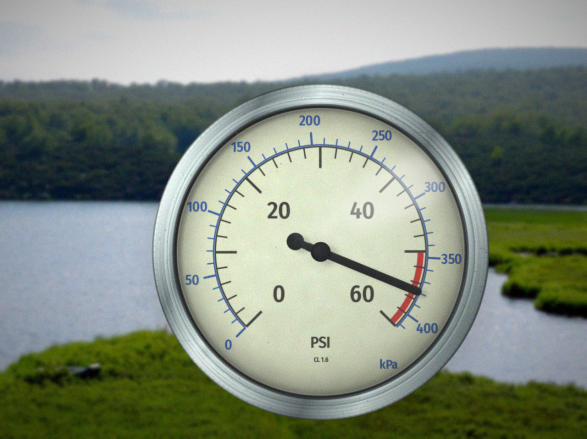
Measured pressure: 55 psi
